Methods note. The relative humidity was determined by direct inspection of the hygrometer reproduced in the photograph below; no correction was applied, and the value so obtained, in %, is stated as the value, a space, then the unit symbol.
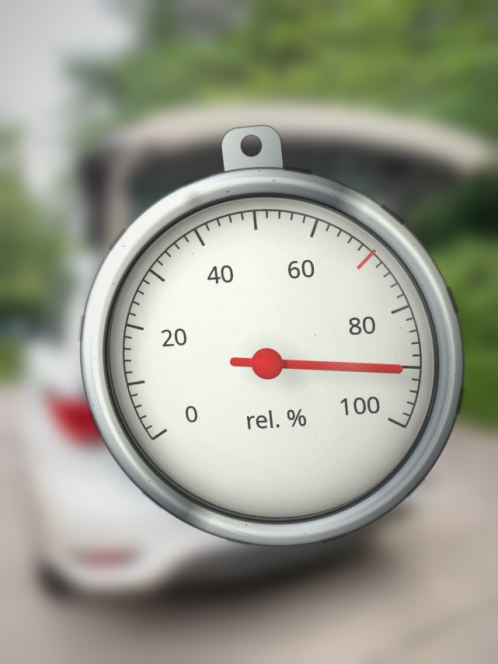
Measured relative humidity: 90 %
